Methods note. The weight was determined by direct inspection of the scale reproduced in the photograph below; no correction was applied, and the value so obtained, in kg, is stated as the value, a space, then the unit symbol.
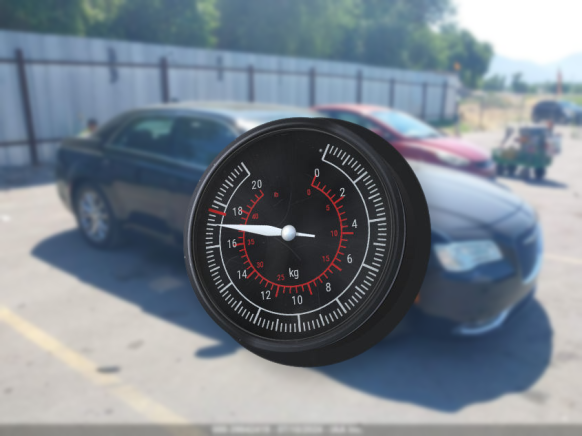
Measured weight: 17 kg
